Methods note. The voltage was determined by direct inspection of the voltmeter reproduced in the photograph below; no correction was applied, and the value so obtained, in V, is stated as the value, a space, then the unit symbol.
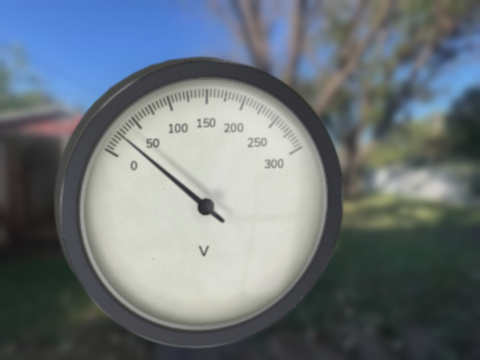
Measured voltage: 25 V
